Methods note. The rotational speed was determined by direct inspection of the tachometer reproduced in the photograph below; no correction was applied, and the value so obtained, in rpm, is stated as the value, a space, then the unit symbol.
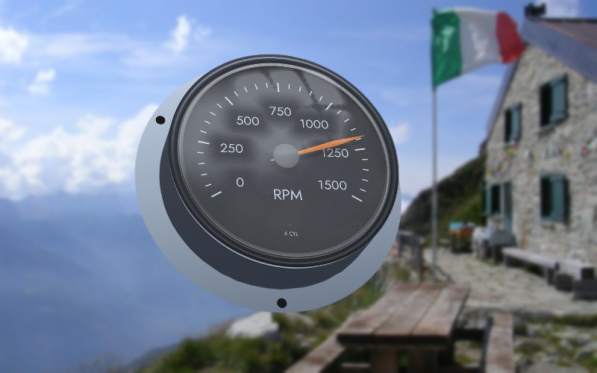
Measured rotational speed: 1200 rpm
